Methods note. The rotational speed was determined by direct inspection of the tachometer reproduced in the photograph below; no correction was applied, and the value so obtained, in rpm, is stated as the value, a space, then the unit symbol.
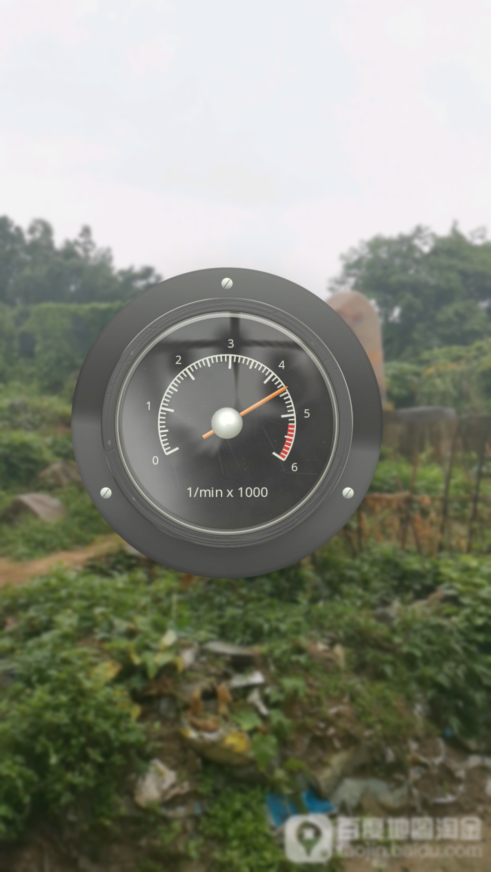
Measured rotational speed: 4400 rpm
